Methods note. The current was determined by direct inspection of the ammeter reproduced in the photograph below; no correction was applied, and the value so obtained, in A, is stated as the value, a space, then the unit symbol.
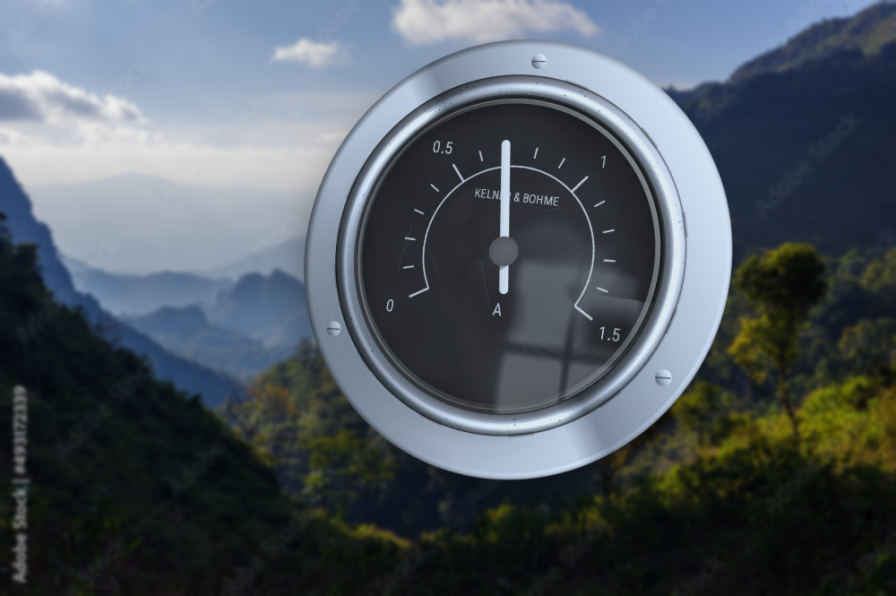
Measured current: 0.7 A
